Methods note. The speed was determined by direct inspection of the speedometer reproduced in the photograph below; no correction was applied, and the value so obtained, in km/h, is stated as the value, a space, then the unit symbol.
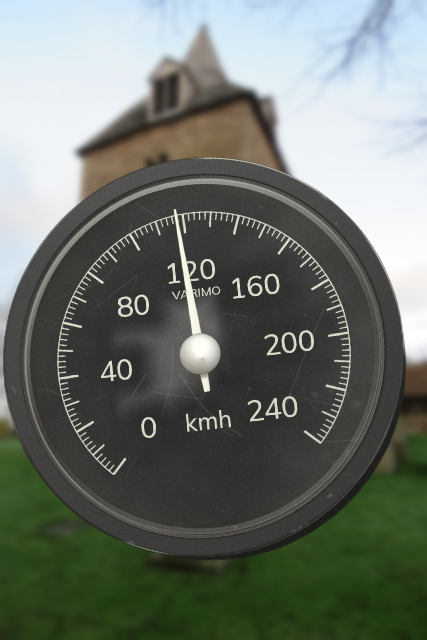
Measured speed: 118 km/h
